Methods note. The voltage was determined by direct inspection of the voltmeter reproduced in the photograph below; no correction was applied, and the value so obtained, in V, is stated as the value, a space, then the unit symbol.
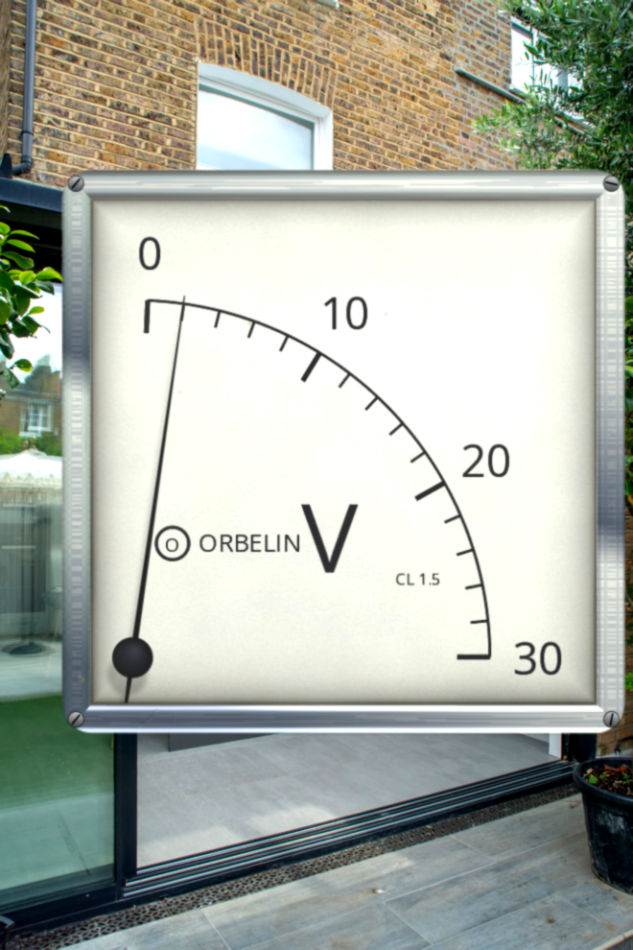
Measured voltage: 2 V
